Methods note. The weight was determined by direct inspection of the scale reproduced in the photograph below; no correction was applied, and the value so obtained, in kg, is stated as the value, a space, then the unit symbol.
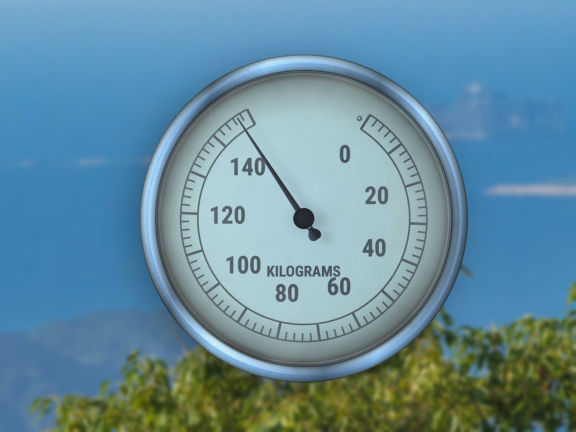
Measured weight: 147 kg
